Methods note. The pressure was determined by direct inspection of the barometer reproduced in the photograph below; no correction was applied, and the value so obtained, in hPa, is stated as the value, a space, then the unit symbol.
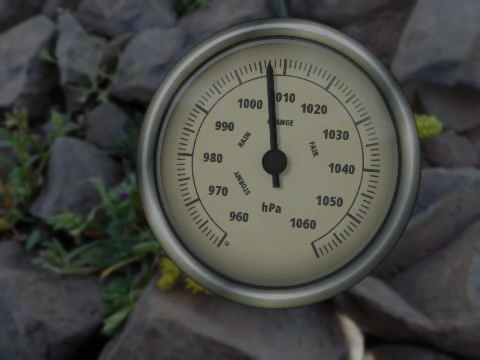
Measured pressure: 1007 hPa
